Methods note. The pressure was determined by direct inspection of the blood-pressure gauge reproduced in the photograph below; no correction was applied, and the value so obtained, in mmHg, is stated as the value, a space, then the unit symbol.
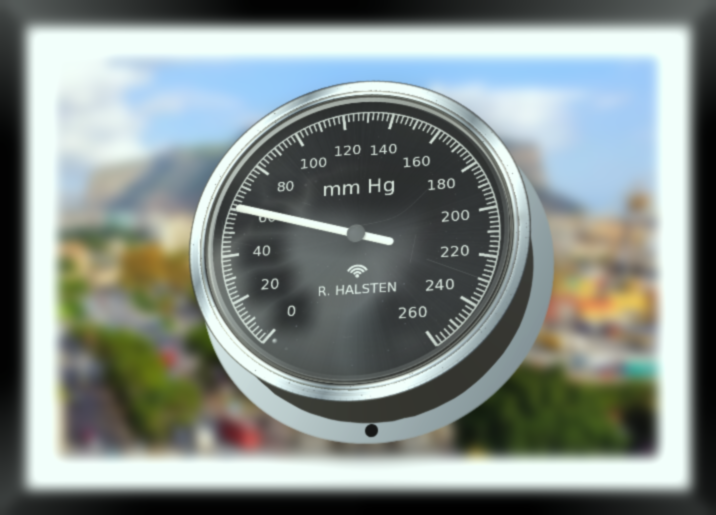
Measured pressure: 60 mmHg
